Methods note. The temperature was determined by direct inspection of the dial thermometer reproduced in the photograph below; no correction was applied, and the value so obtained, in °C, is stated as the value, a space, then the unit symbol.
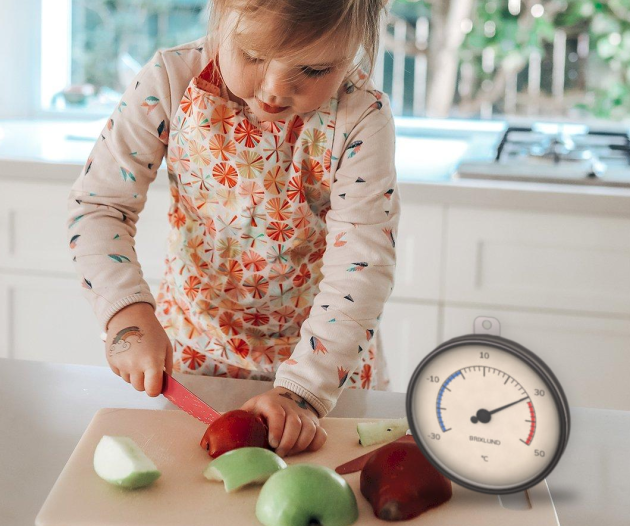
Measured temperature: 30 °C
